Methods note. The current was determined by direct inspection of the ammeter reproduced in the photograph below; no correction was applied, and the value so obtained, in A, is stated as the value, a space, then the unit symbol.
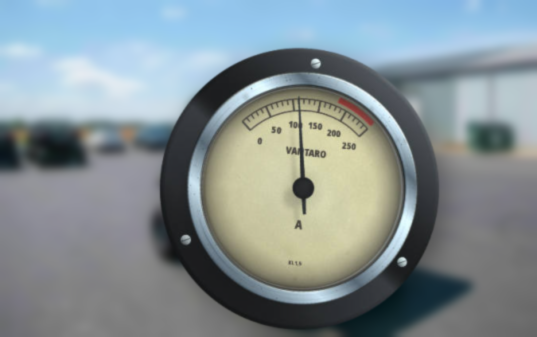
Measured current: 110 A
